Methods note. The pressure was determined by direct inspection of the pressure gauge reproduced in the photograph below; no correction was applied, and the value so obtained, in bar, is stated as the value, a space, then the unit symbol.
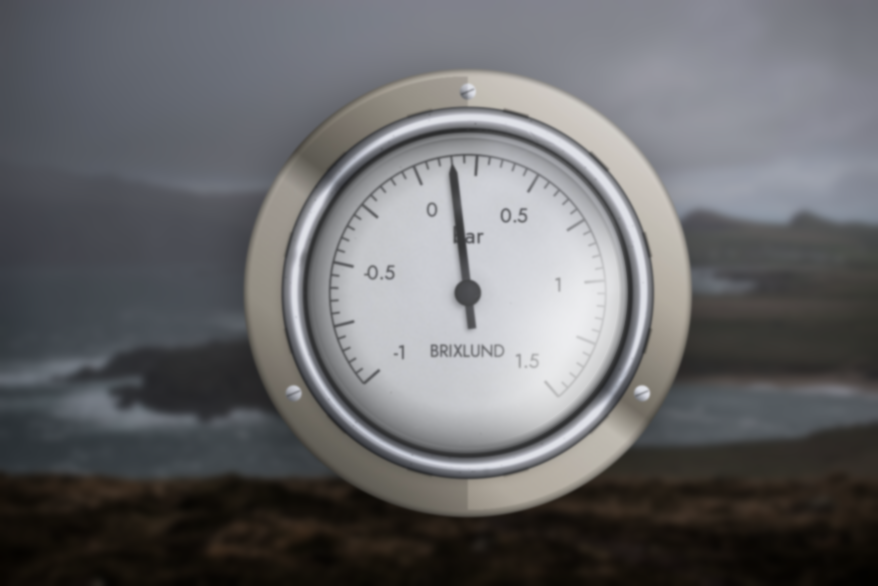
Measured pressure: 0.15 bar
